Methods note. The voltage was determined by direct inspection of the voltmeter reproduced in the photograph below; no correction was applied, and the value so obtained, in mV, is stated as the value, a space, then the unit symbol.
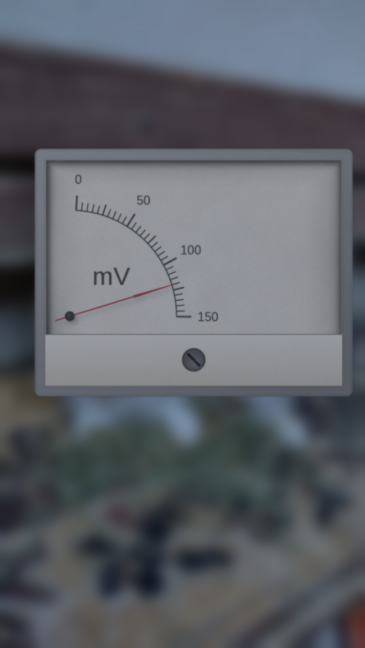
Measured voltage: 120 mV
